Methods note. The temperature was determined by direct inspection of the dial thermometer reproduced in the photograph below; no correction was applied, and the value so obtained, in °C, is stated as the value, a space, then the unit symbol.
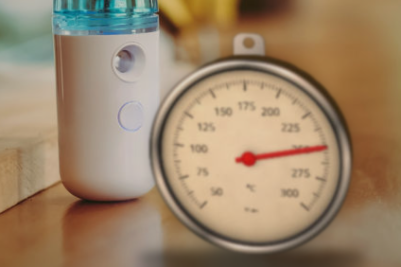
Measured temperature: 250 °C
